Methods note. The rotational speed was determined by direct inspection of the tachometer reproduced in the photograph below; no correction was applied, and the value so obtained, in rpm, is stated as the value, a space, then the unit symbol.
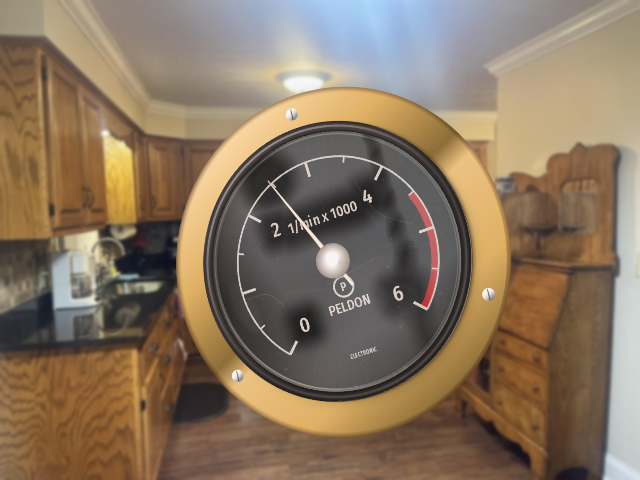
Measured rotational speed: 2500 rpm
